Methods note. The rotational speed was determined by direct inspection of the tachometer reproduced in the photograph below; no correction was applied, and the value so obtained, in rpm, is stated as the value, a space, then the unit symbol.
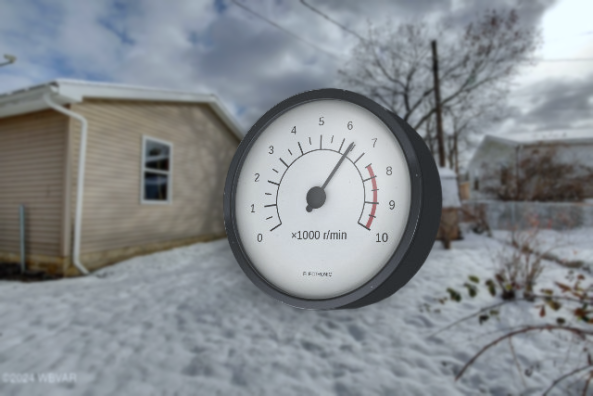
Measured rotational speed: 6500 rpm
